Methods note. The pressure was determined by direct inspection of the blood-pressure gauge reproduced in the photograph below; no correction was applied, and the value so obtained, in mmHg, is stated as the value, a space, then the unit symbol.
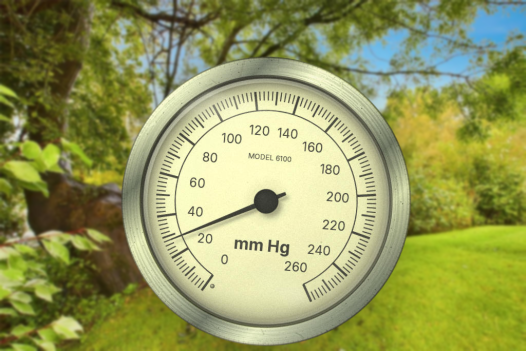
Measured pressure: 28 mmHg
